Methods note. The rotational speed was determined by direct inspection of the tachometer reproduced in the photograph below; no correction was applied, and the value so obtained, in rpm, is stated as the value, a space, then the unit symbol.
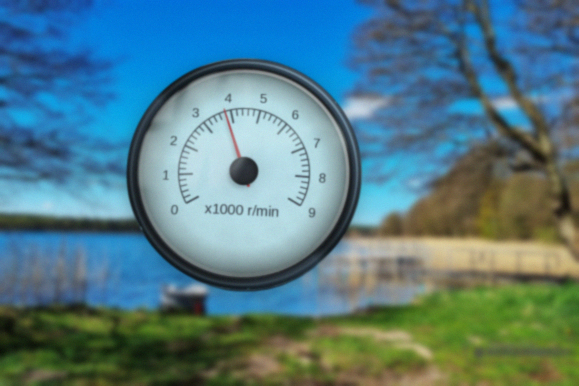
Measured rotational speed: 3800 rpm
